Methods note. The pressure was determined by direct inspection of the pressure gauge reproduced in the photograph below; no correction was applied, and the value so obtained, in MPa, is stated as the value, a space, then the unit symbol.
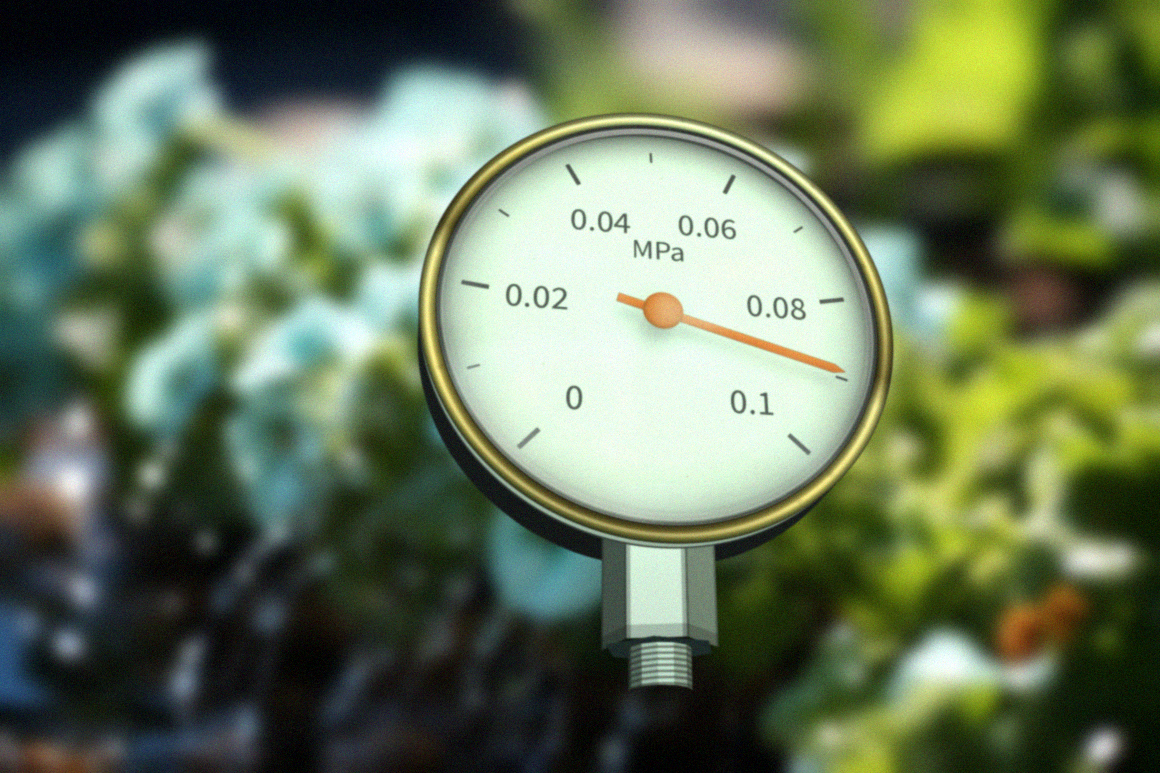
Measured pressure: 0.09 MPa
